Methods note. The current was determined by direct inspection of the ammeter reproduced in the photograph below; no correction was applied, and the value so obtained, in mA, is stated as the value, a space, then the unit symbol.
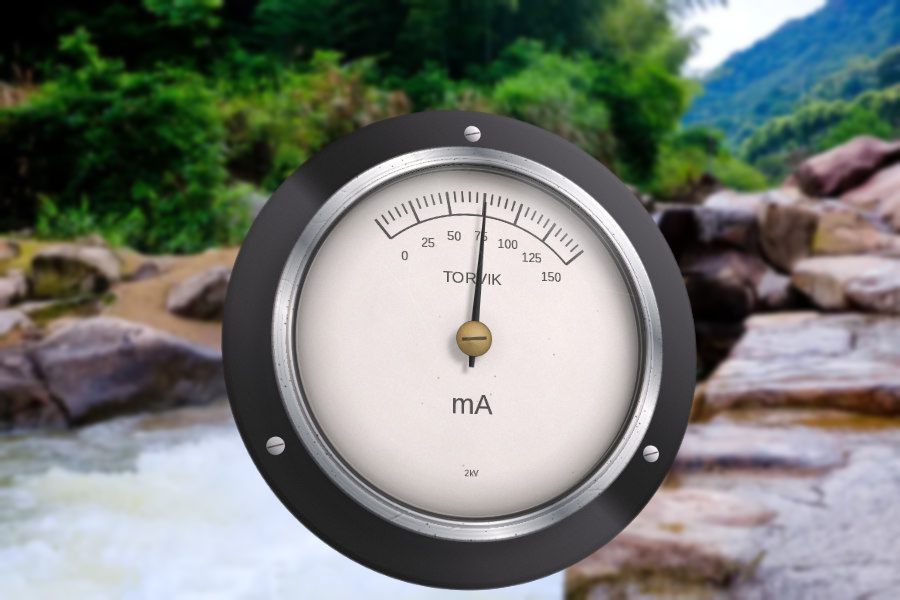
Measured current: 75 mA
